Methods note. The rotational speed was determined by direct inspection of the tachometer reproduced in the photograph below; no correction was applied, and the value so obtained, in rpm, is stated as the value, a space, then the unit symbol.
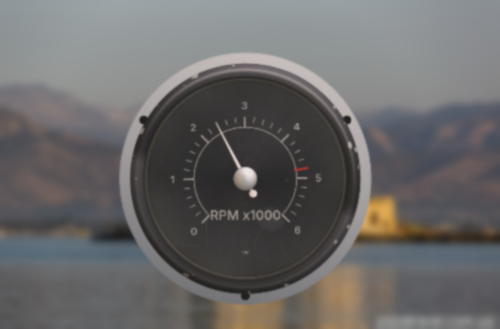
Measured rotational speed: 2400 rpm
